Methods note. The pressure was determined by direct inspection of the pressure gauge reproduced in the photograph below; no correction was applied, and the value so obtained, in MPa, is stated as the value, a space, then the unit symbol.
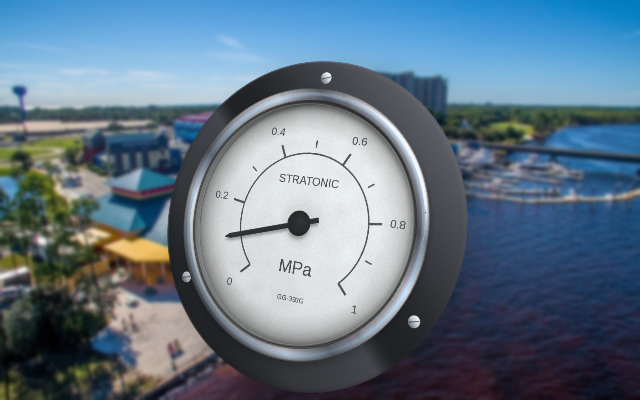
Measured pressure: 0.1 MPa
